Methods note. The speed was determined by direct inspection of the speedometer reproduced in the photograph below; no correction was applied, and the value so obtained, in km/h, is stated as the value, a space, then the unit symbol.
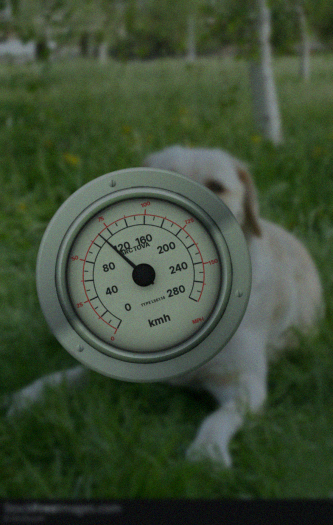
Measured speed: 110 km/h
